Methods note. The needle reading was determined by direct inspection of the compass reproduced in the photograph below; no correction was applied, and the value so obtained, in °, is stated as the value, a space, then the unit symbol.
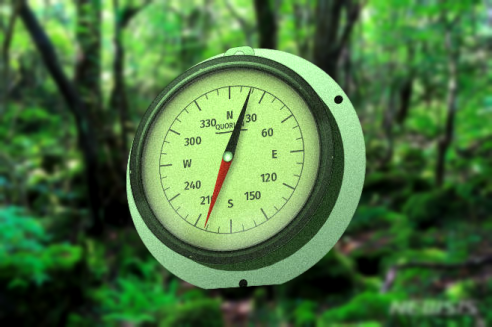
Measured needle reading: 200 °
